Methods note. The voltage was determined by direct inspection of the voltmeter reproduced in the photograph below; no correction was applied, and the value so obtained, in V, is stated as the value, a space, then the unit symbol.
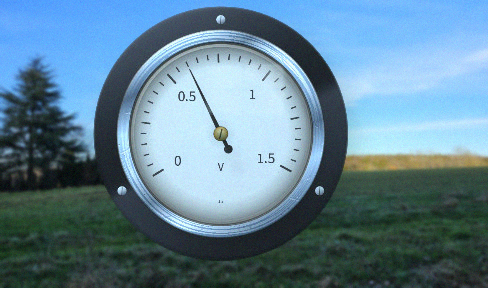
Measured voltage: 0.6 V
